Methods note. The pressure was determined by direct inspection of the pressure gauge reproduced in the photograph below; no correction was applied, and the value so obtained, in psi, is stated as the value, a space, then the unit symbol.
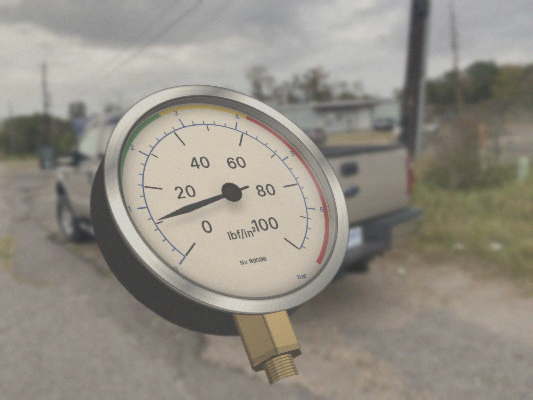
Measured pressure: 10 psi
